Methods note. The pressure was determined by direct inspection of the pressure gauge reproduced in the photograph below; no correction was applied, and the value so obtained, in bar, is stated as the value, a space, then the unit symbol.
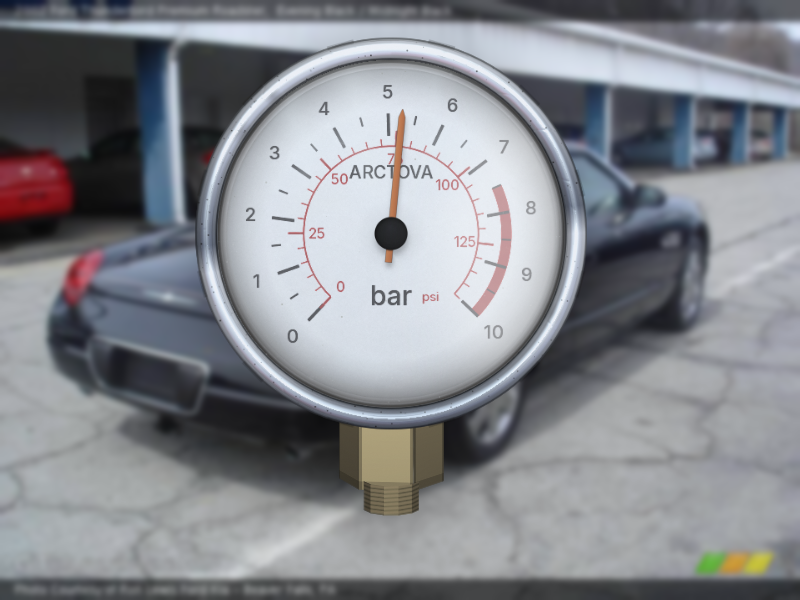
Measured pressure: 5.25 bar
